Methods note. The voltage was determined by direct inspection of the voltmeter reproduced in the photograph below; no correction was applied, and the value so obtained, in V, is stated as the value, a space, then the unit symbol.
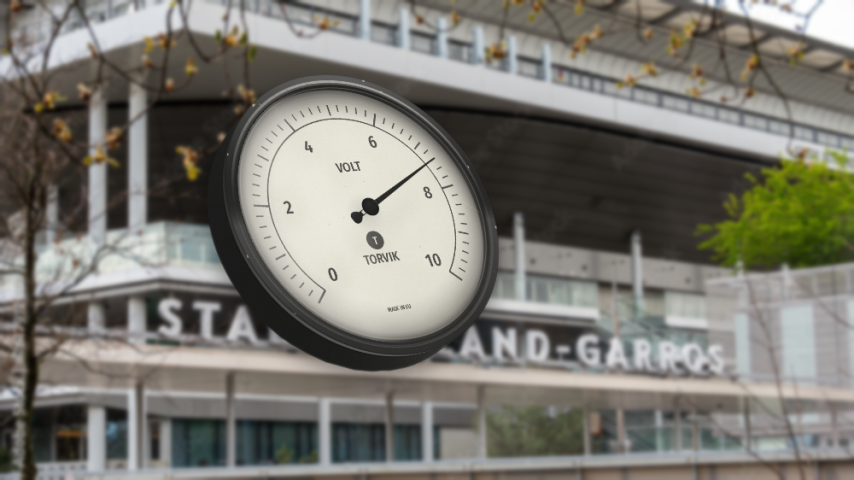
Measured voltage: 7.4 V
